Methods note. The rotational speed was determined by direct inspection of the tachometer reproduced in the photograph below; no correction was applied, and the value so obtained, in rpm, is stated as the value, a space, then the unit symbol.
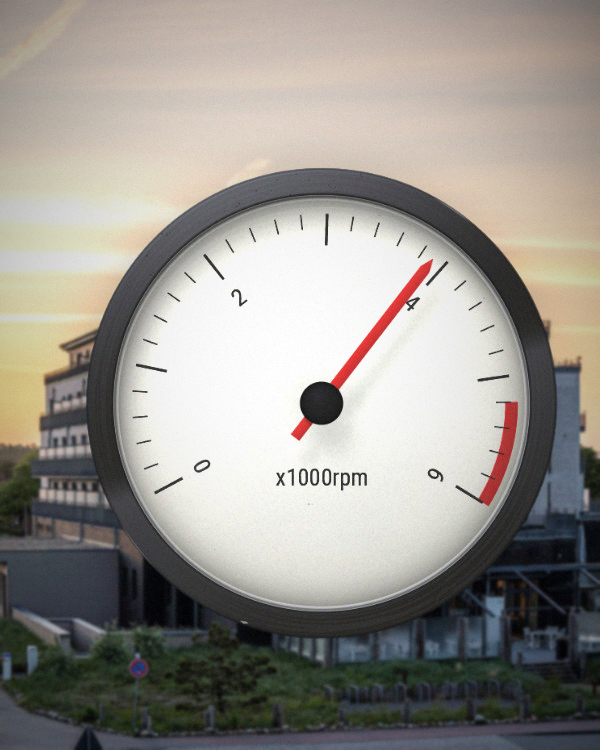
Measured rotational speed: 3900 rpm
